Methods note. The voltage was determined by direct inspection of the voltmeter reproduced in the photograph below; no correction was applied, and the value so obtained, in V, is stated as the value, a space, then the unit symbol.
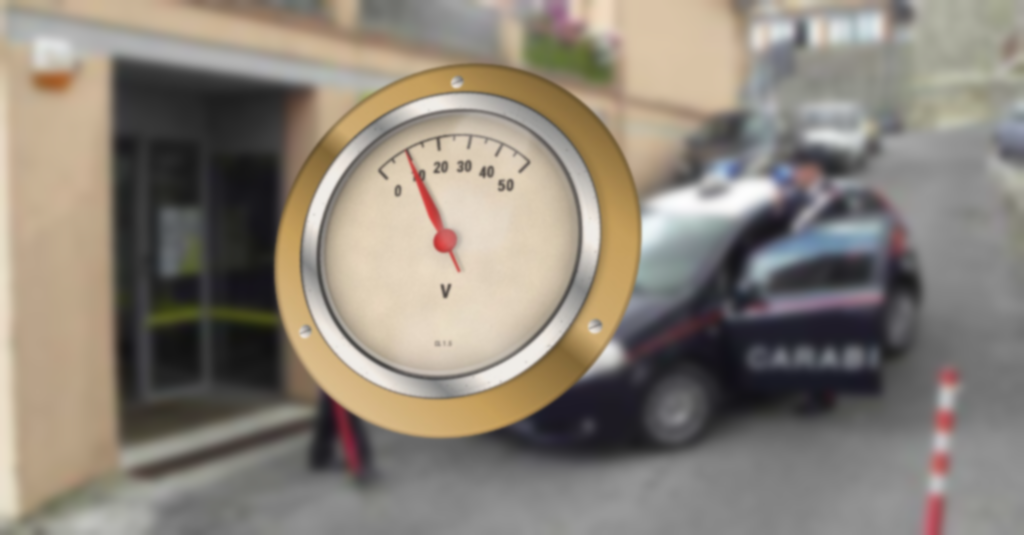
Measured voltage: 10 V
